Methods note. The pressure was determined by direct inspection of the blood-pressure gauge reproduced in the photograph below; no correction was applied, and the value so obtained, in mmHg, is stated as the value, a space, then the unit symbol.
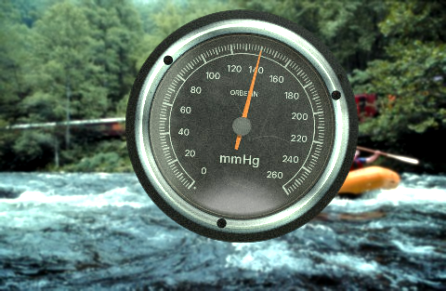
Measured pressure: 140 mmHg
